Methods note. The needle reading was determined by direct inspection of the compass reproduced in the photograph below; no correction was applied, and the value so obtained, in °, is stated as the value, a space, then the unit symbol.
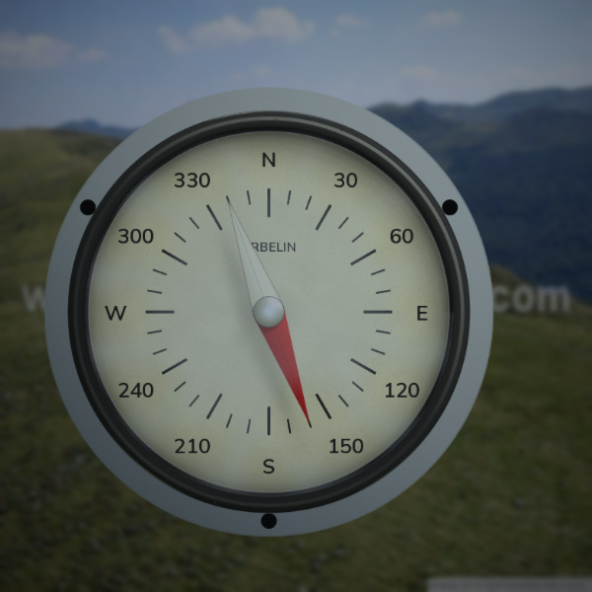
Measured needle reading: 160 °
